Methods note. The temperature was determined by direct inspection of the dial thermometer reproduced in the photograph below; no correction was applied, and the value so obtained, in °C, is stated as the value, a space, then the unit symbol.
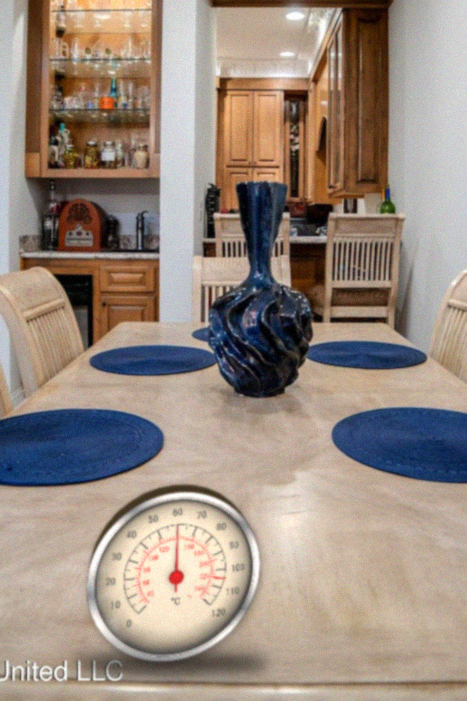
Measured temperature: 60 °C
